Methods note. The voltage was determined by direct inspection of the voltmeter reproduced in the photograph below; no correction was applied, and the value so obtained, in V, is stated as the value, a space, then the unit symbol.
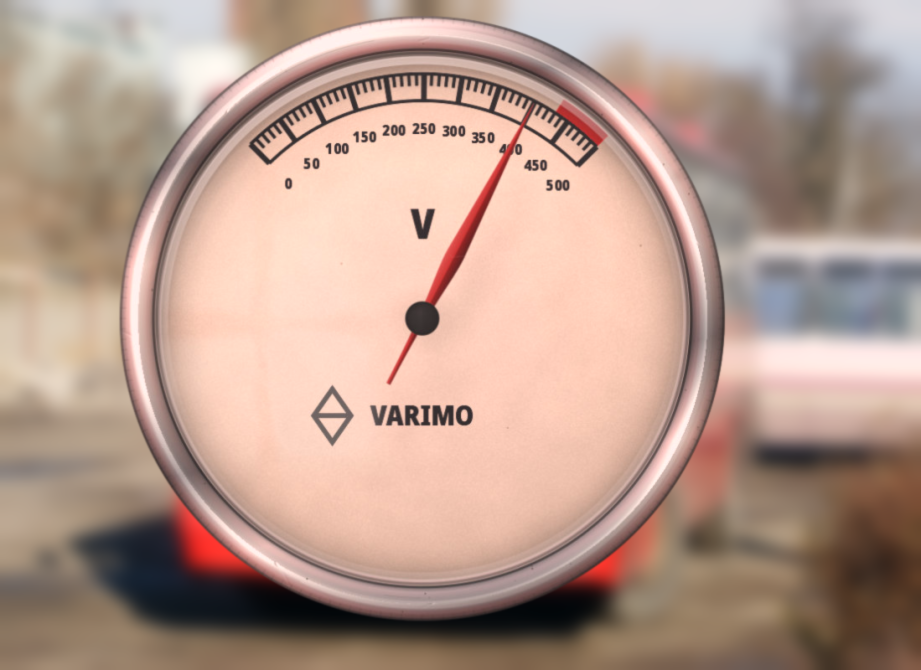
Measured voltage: 400 V
